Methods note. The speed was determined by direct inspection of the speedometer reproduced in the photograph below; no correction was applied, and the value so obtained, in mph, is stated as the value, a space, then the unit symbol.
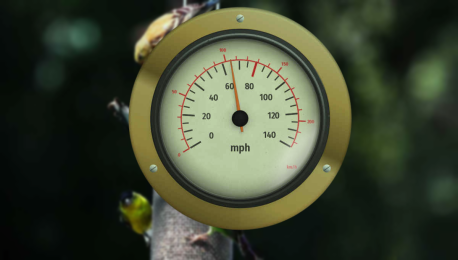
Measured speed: 65 mph
